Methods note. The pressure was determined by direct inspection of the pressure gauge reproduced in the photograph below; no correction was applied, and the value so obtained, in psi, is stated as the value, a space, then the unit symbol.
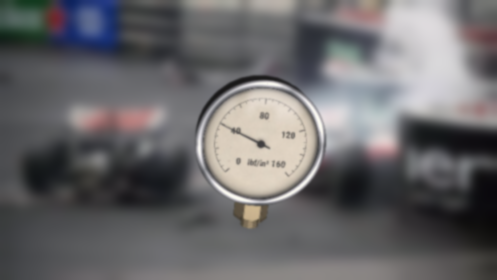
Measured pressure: 40 psi
